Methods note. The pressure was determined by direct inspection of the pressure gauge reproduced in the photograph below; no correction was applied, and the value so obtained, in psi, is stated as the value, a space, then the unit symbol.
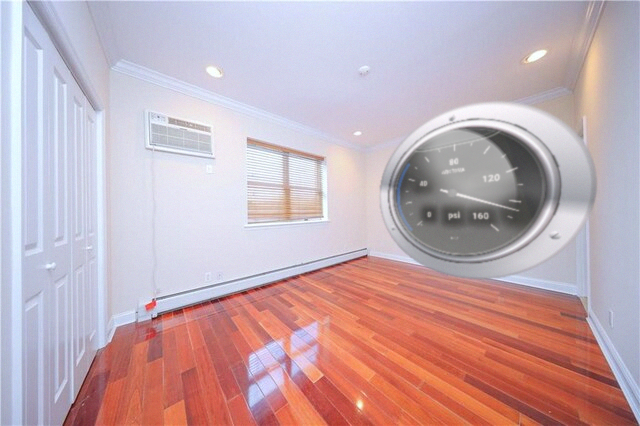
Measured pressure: 145 psi
